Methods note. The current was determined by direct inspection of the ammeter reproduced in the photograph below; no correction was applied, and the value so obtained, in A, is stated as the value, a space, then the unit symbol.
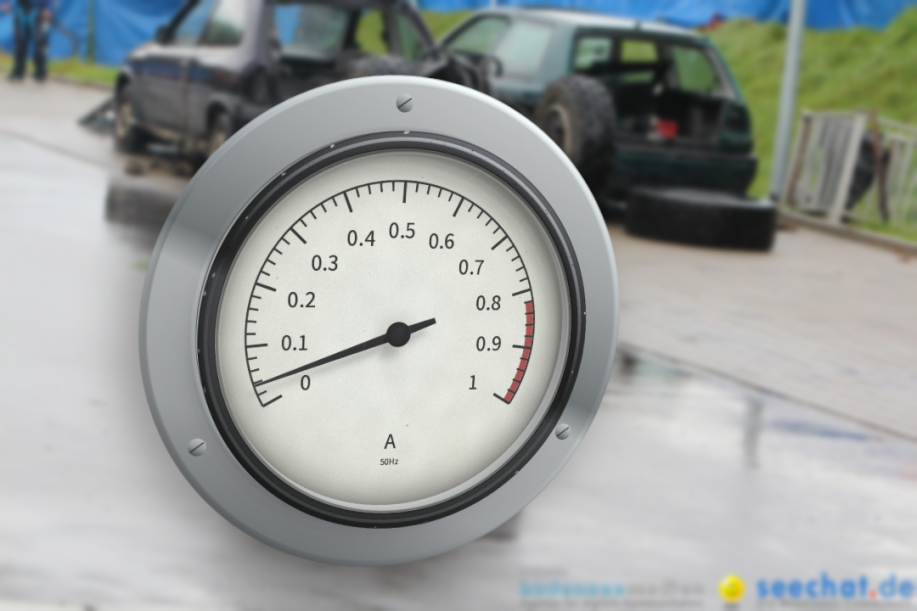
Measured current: 0.04 A
